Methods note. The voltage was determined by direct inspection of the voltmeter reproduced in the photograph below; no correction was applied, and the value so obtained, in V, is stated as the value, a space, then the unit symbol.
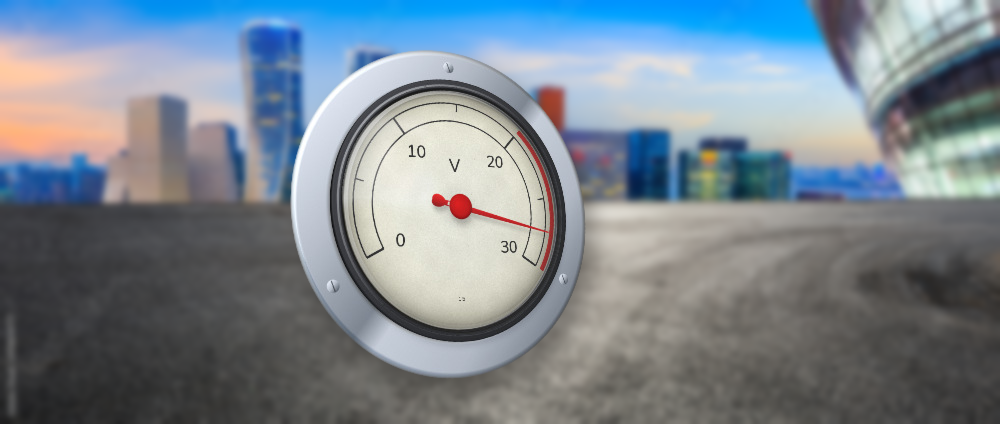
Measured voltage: 27.5 V
